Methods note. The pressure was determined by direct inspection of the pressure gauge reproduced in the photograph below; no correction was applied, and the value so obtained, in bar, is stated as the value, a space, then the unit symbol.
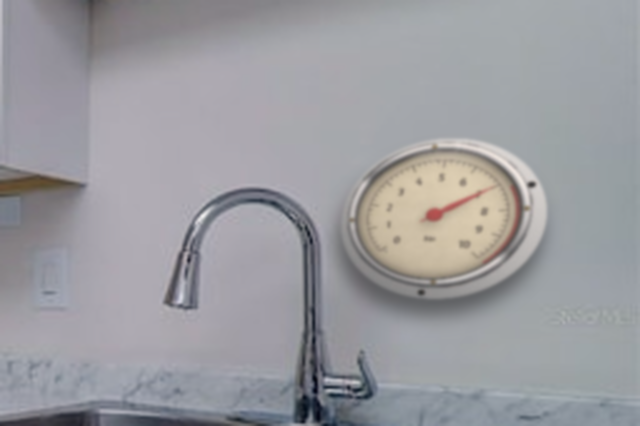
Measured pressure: 7 bar
